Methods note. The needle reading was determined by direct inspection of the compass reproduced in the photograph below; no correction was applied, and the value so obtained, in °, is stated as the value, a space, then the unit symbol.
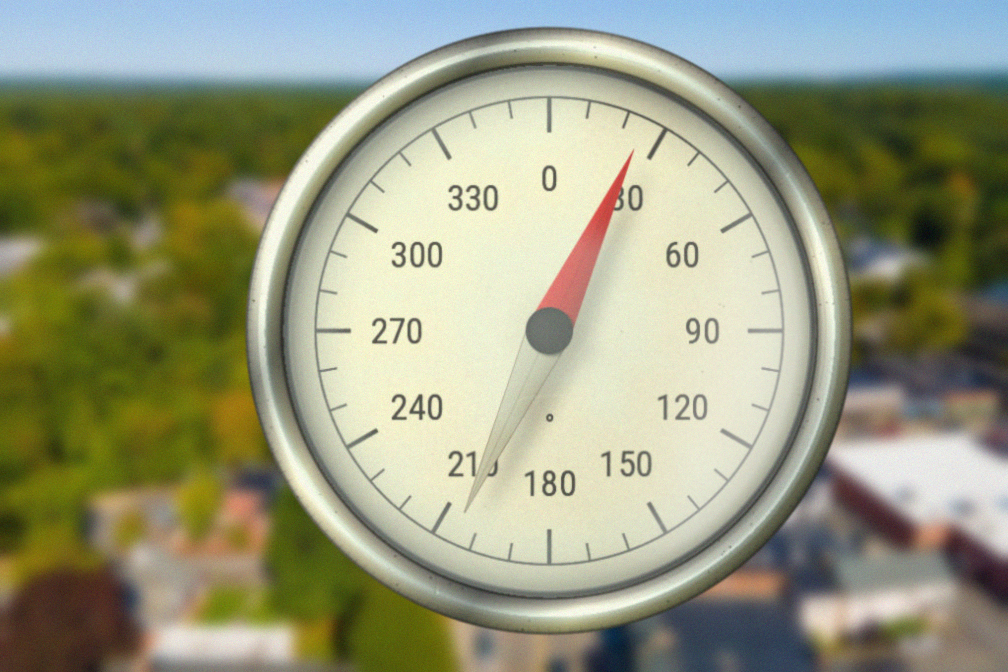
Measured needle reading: 25 °
